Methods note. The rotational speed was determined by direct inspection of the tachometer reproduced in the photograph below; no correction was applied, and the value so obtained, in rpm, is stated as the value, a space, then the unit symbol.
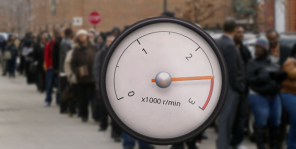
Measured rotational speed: 2500 rpm
